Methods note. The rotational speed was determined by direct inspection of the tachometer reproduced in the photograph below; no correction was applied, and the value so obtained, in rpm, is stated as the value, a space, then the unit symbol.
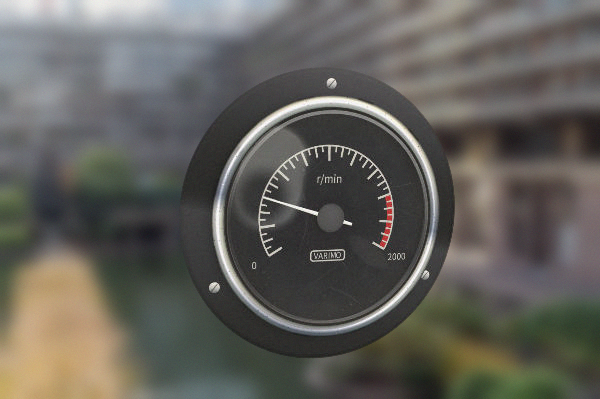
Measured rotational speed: 400 rpm
